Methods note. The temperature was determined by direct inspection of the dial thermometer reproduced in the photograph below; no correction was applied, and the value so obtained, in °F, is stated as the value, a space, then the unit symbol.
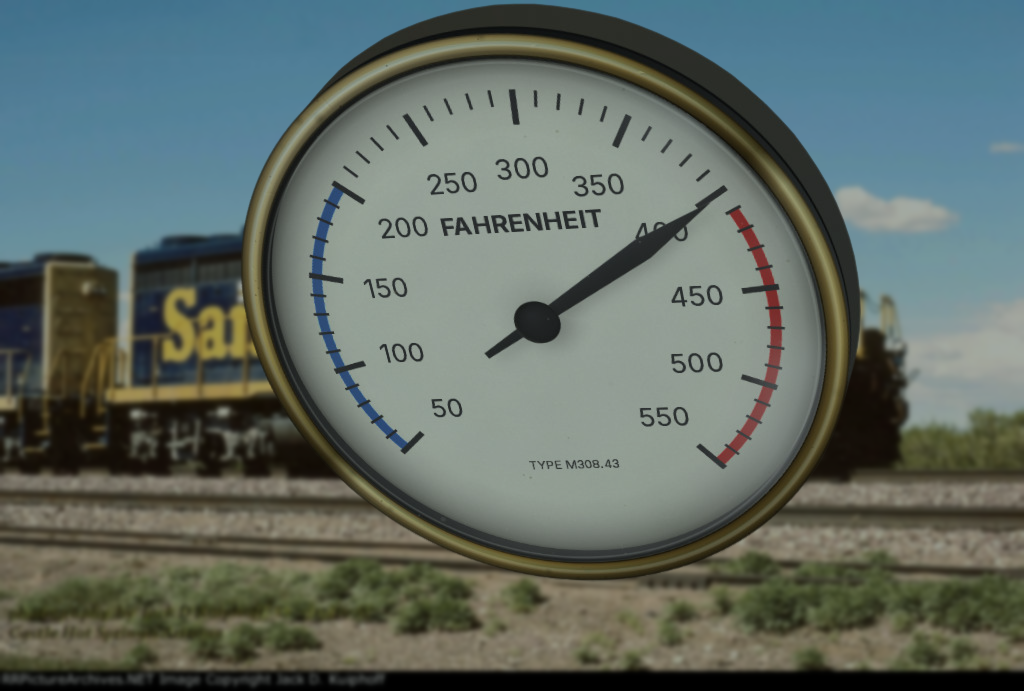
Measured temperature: 400 °F
